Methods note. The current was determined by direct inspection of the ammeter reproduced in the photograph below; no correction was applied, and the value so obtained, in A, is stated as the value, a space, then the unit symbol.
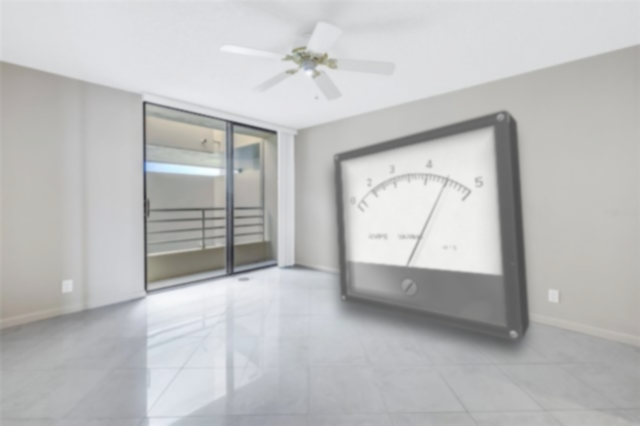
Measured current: 4.5 A
